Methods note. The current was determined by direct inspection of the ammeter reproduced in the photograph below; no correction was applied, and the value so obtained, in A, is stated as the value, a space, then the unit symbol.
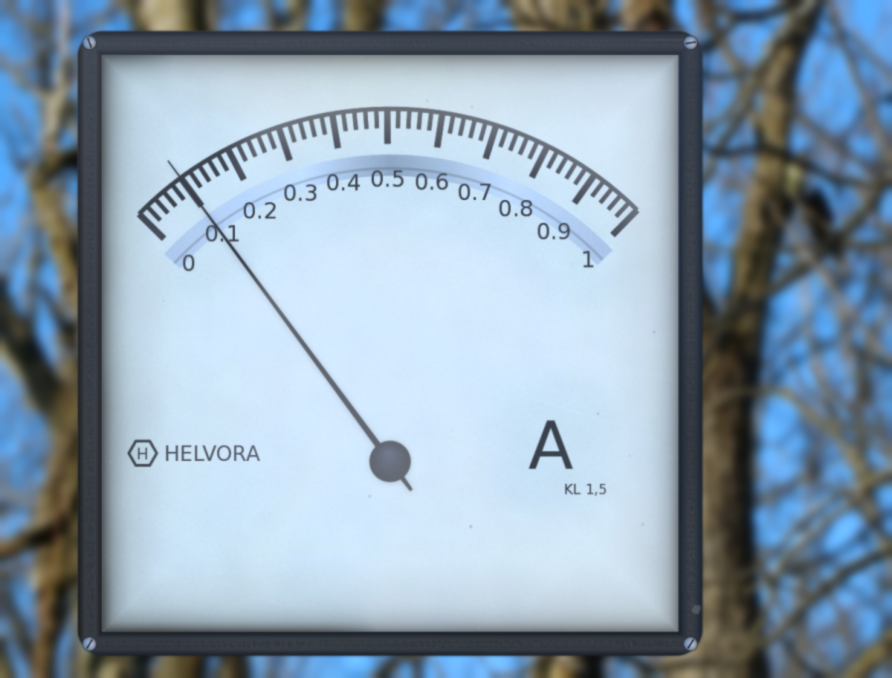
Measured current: 0.1 A
